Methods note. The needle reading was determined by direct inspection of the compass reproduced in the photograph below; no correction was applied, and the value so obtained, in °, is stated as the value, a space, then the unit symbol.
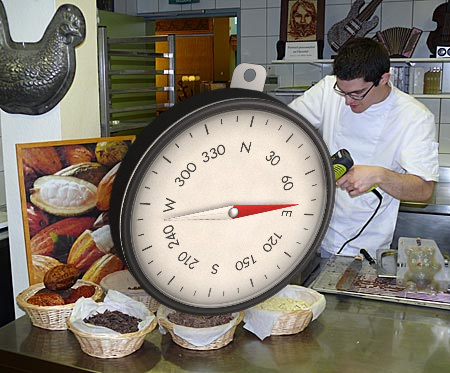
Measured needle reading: 80 °
